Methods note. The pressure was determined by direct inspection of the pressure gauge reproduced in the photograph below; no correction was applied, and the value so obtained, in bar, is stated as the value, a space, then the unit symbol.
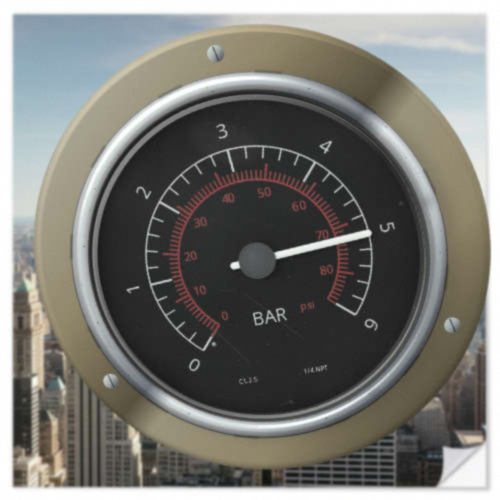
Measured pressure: 5 bar
